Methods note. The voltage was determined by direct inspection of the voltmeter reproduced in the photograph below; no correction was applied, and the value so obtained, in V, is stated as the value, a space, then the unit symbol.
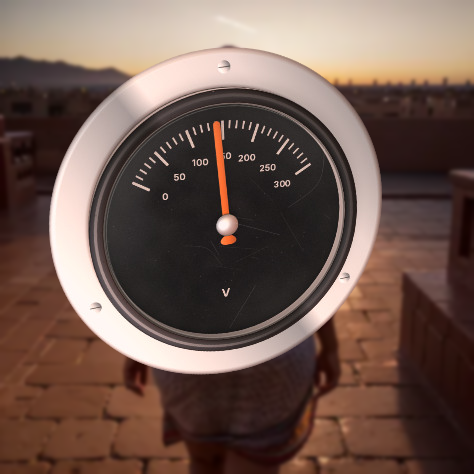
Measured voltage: 140 V
